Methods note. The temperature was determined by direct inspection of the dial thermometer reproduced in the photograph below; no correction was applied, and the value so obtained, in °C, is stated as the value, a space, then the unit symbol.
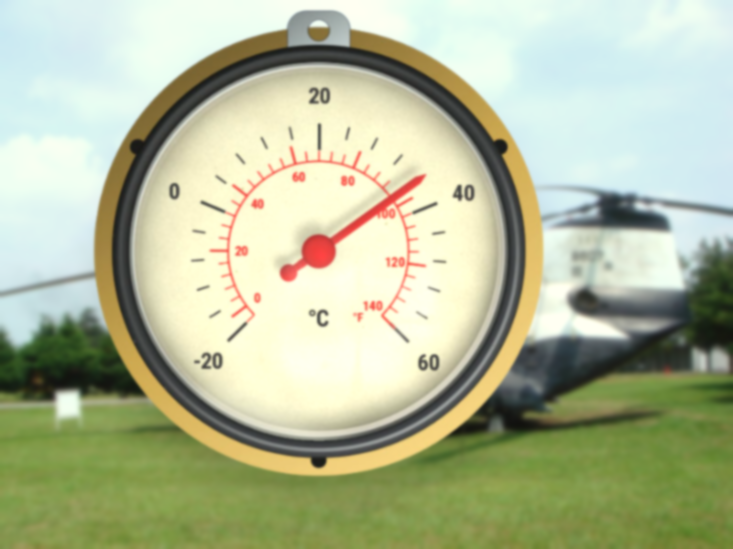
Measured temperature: 36 °C
